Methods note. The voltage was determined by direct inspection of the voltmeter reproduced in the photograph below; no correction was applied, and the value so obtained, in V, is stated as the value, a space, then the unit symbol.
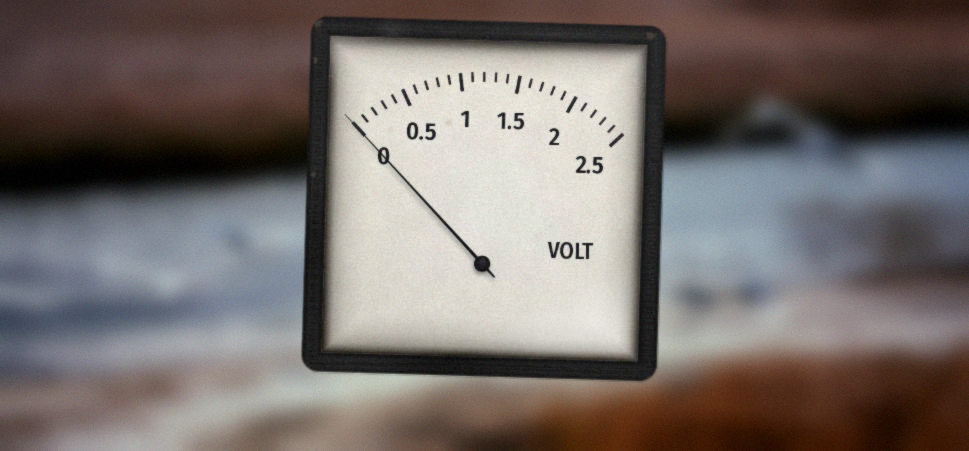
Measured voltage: 0 V
